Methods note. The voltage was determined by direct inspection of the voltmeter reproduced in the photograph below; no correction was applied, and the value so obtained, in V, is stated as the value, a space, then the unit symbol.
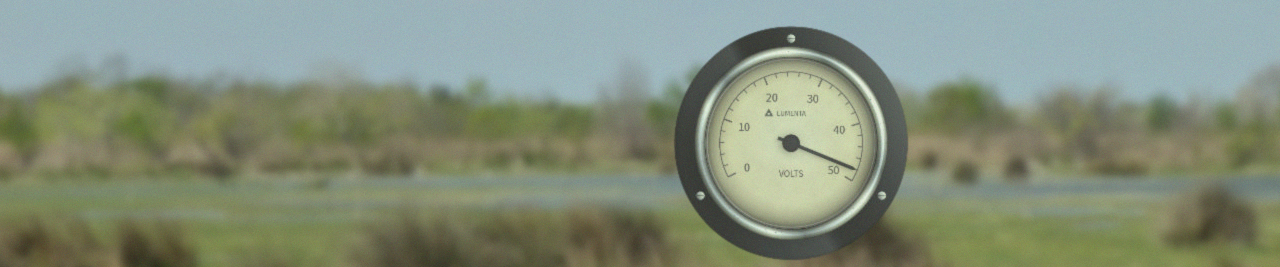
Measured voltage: 48 V
